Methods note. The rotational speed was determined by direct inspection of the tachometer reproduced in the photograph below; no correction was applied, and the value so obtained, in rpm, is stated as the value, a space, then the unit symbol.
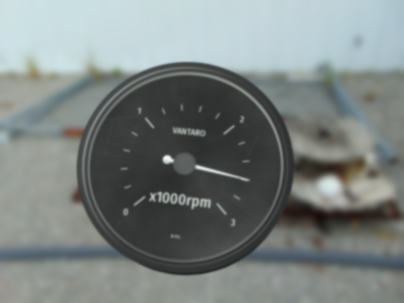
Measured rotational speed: 2600 rpm
